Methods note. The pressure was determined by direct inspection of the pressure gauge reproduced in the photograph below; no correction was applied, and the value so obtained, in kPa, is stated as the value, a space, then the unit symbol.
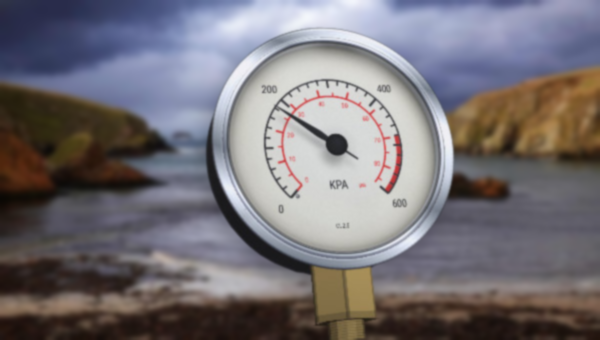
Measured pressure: 180 kPa
